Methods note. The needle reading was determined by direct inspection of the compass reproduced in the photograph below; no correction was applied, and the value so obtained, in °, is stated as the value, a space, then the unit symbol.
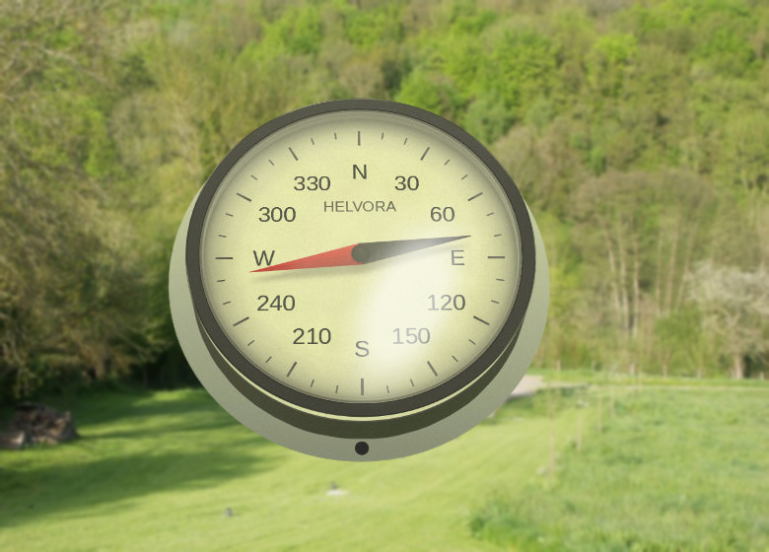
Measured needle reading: 260 °
